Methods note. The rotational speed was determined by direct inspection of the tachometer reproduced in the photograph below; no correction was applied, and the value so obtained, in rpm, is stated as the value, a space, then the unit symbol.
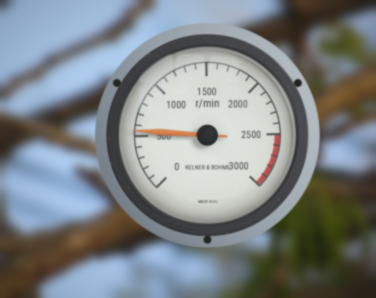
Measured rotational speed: 550 rpm
